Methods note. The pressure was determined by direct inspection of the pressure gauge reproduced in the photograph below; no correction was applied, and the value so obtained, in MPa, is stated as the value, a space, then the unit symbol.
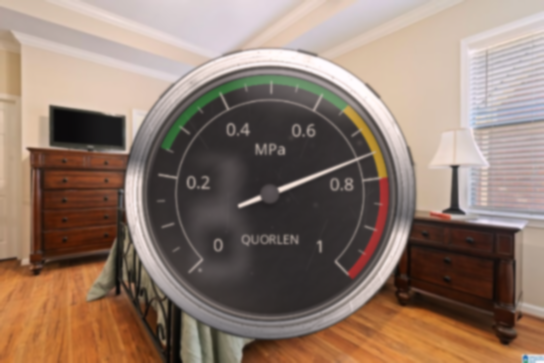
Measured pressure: 0.75 MPa
